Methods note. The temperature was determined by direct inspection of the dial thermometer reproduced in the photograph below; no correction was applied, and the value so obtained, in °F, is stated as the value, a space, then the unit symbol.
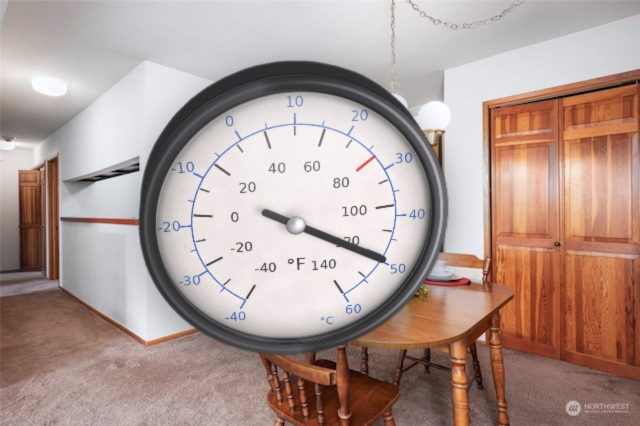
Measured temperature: 120 °F
